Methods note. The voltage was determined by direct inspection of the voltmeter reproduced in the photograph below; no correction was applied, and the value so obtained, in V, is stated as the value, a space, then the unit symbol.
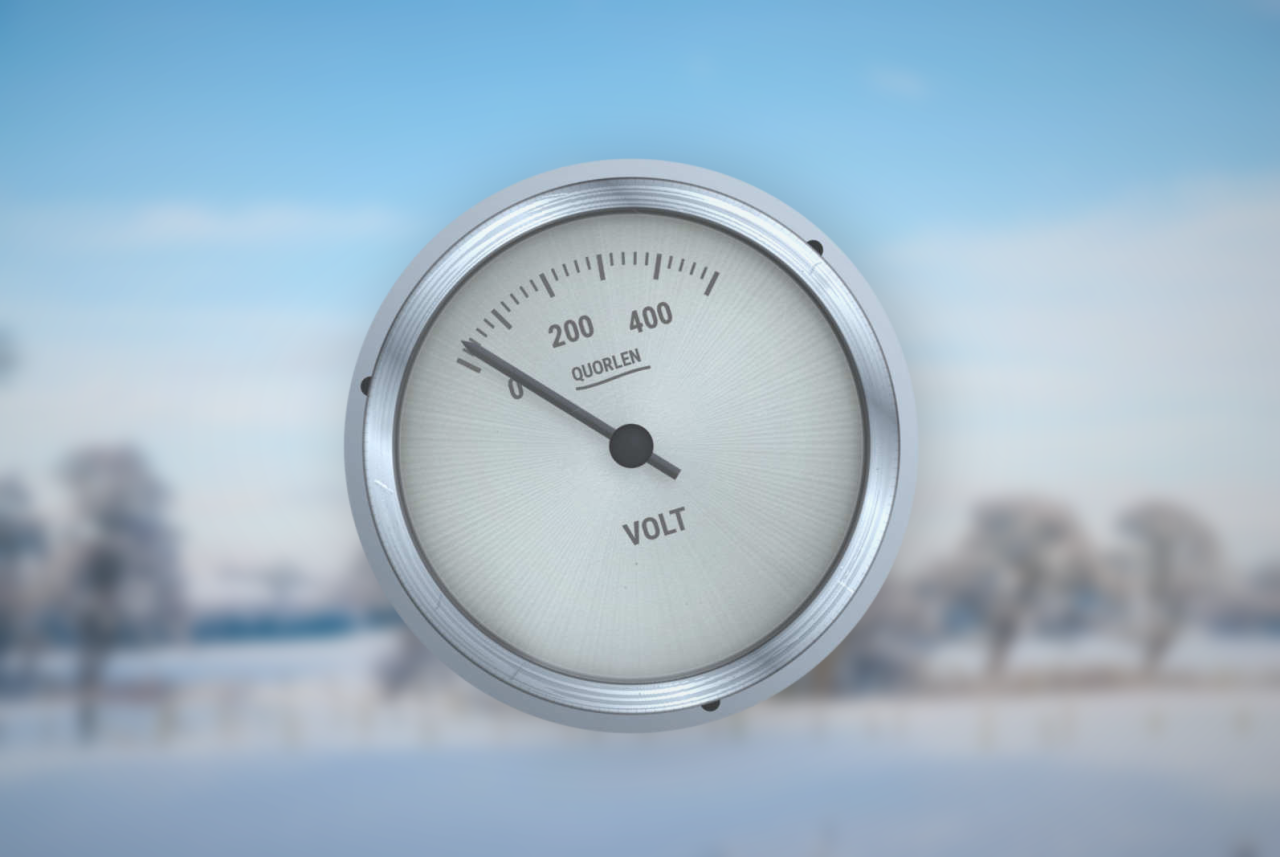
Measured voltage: 30 V
